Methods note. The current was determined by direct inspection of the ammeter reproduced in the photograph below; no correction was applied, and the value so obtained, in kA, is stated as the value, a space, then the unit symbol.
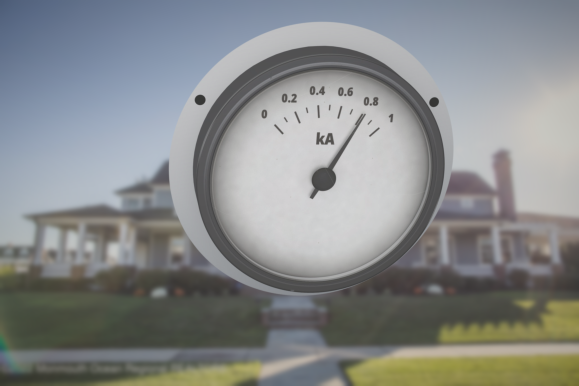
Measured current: 0.8 kA
